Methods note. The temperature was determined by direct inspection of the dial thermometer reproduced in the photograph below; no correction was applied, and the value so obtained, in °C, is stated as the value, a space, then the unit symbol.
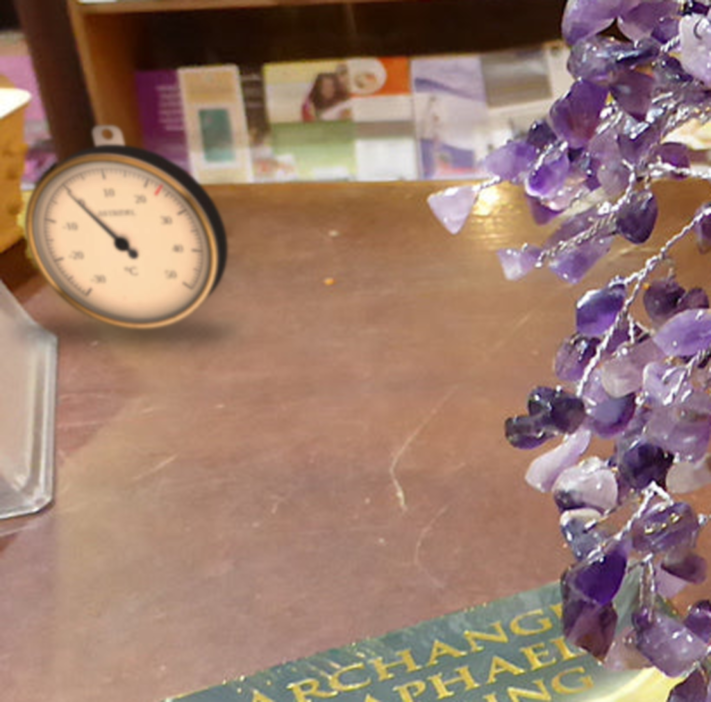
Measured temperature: 0 °C
